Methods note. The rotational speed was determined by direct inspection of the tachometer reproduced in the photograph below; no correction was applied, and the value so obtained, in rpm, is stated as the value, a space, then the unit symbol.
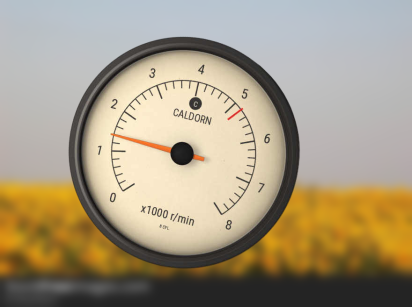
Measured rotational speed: 1400 rpm
